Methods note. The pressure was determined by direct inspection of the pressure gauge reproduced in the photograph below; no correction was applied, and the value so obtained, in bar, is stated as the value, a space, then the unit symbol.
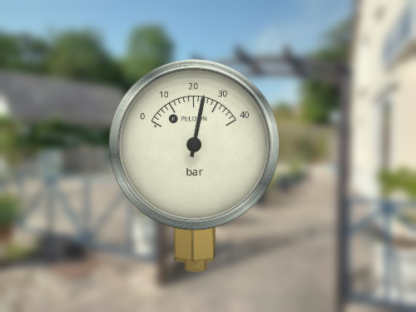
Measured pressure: 24 bar
